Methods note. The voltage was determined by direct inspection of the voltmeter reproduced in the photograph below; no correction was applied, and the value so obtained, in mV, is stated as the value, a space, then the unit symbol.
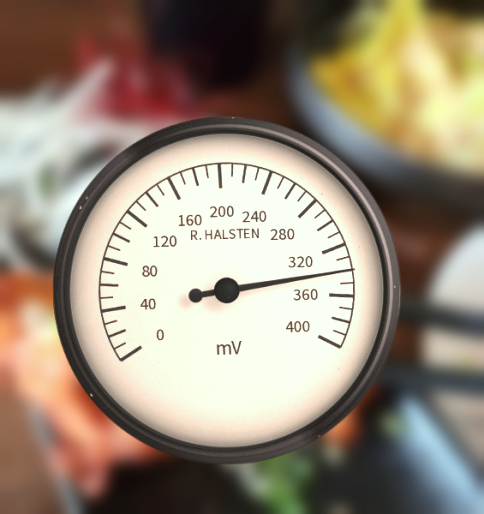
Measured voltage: 340 mV
